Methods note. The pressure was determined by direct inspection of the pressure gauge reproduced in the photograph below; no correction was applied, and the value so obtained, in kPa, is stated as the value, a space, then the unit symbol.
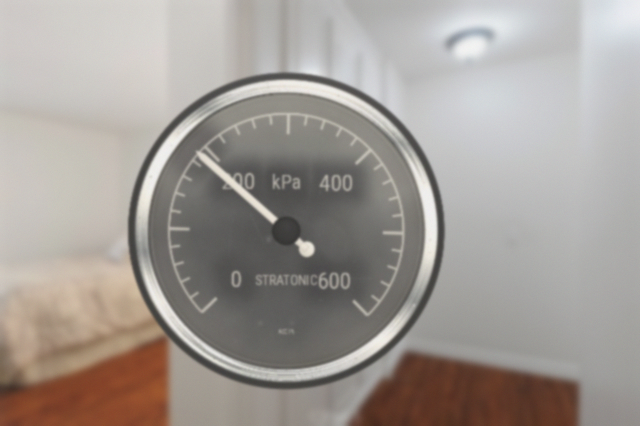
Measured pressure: 190 kPa
